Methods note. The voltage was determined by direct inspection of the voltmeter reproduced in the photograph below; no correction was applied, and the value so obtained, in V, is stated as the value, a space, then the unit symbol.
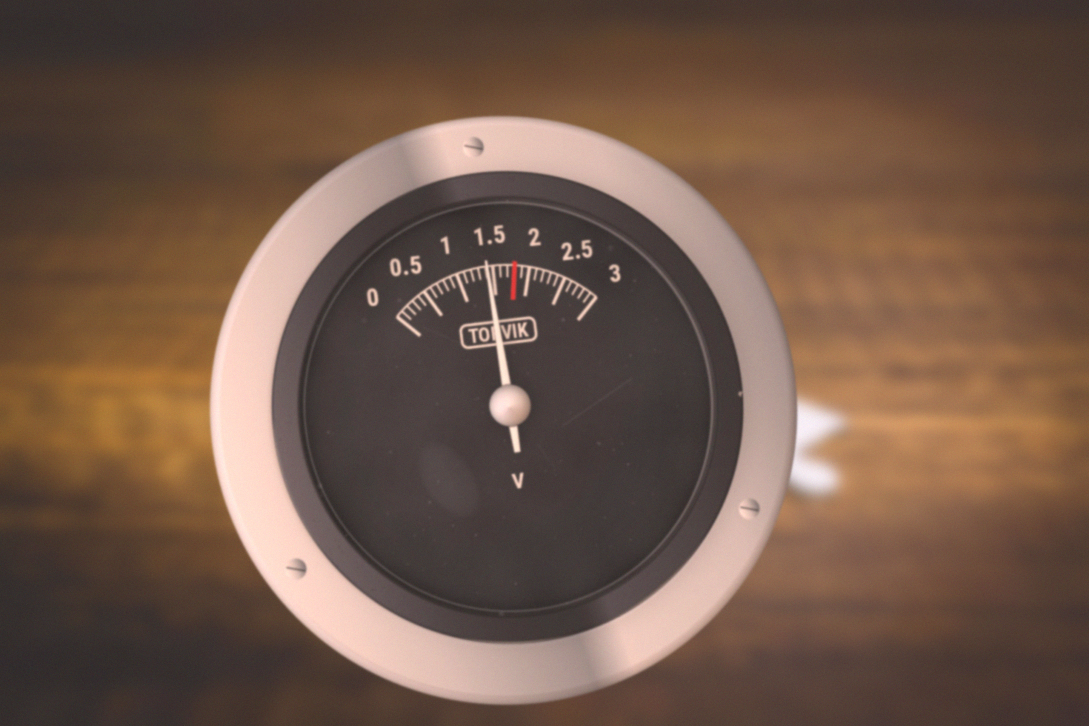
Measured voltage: 1.4 V
